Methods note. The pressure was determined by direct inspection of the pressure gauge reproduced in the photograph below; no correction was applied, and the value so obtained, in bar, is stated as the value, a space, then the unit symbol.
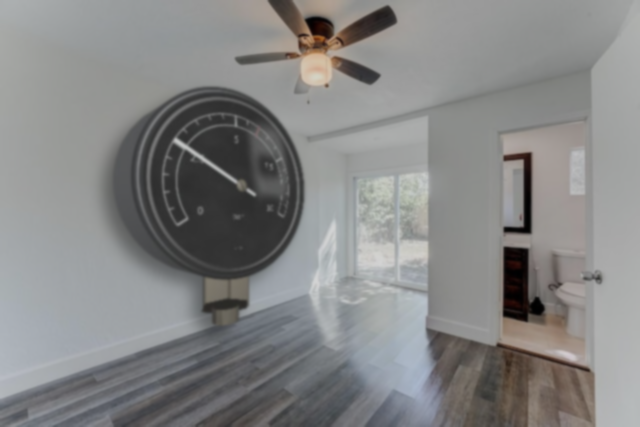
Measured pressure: 2.5 bar
